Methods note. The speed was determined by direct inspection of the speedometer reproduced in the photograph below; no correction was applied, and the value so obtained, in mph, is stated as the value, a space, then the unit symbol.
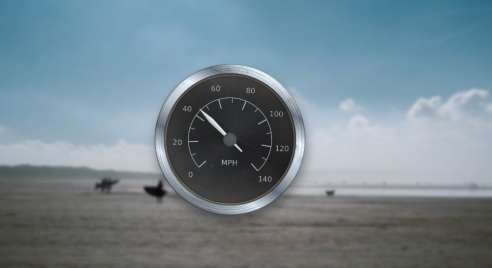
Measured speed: 45 mph
